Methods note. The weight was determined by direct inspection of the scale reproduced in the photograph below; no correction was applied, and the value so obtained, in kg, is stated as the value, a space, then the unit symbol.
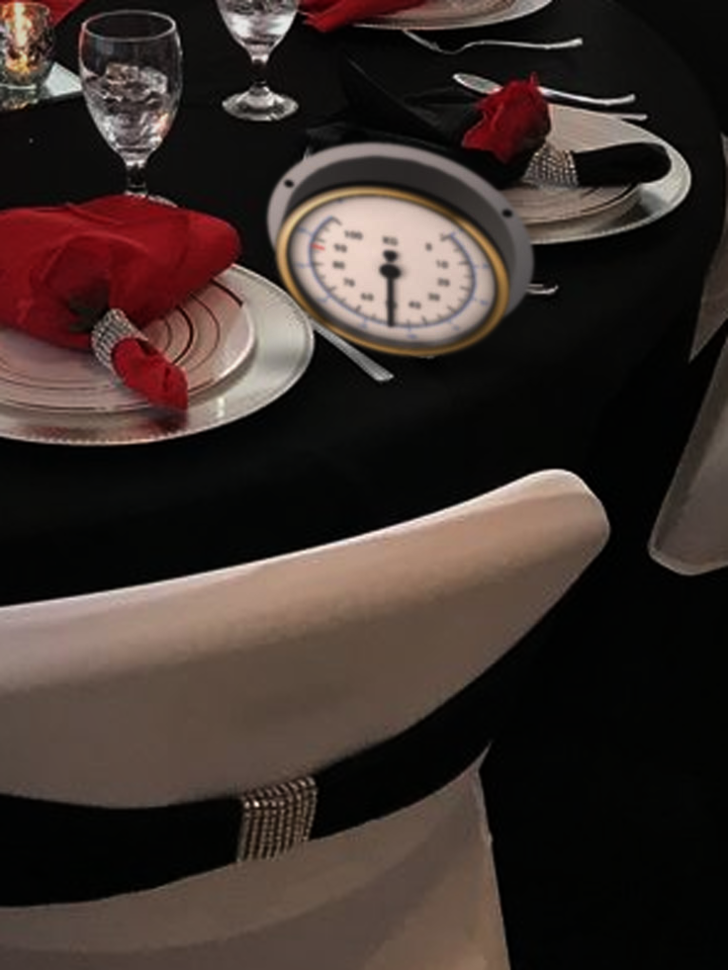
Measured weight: 50 kg
